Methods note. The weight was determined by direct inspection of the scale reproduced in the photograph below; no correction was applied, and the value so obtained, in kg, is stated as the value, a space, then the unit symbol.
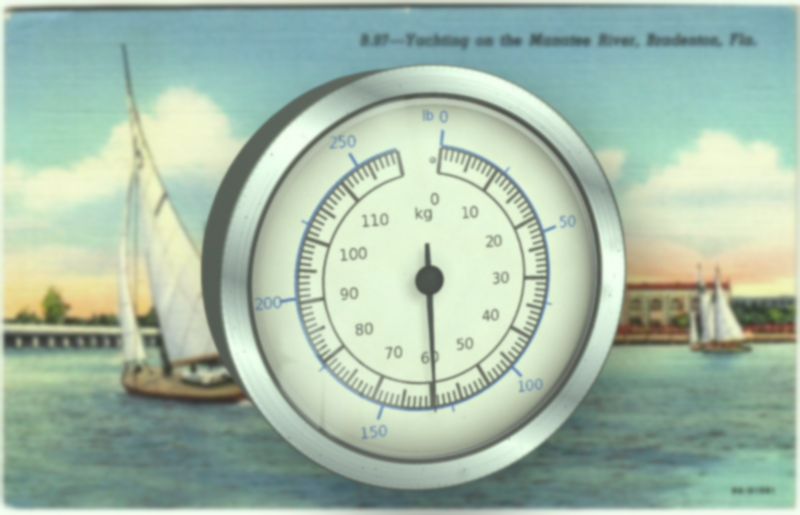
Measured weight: 60 kg
